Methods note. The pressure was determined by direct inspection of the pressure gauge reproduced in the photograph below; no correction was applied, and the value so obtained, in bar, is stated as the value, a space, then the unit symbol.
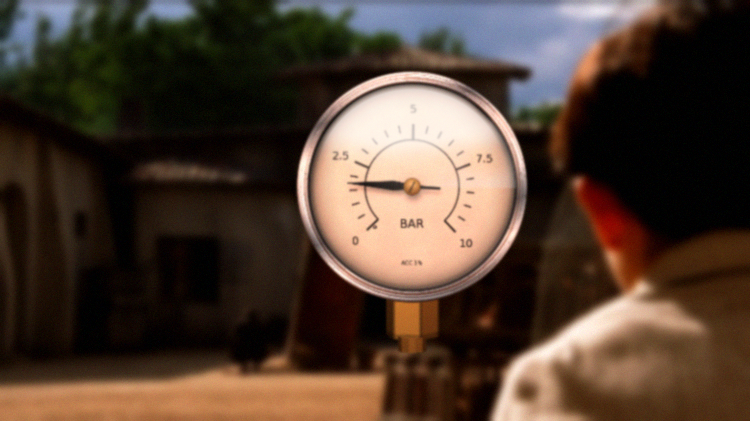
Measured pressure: 1.75 bar
